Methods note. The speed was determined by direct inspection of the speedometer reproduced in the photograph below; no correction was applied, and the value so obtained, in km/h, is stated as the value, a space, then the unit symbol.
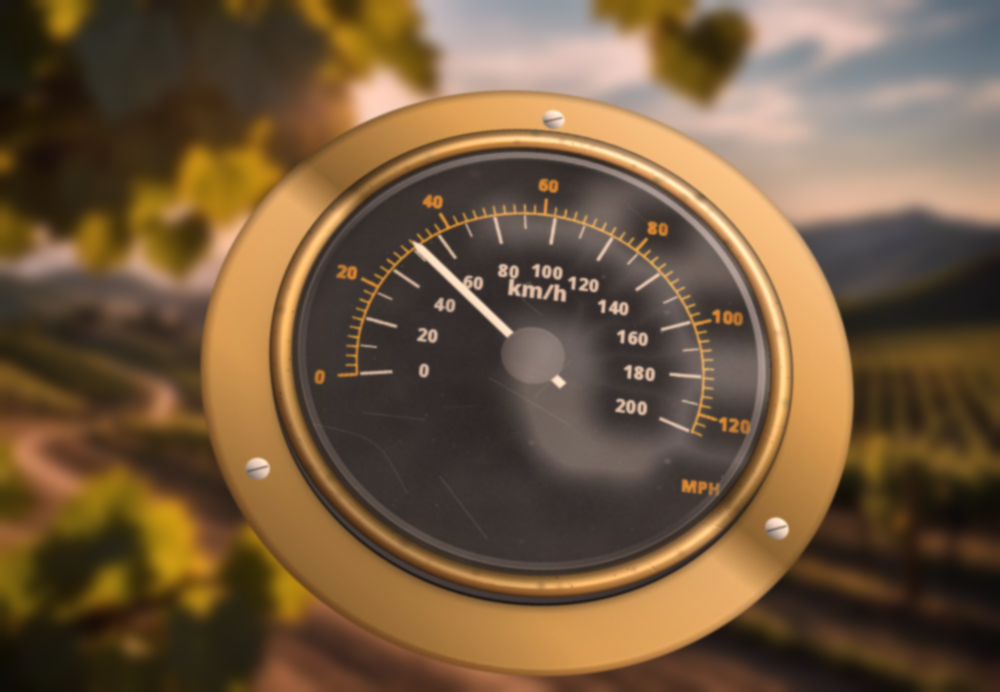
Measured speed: 50 km/h
